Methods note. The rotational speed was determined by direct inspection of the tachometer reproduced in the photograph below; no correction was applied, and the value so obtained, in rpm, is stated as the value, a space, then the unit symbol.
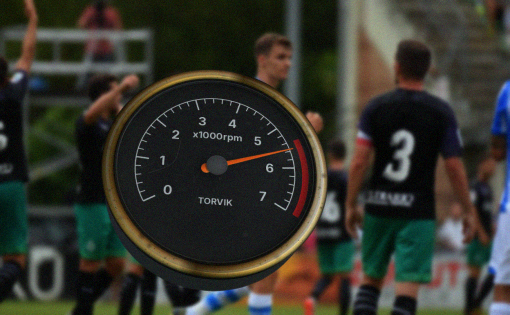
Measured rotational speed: 5600 rpm
